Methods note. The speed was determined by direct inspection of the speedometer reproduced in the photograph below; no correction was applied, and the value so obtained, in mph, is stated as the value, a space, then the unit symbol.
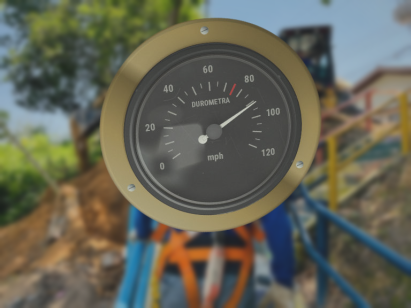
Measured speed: 90 mph
